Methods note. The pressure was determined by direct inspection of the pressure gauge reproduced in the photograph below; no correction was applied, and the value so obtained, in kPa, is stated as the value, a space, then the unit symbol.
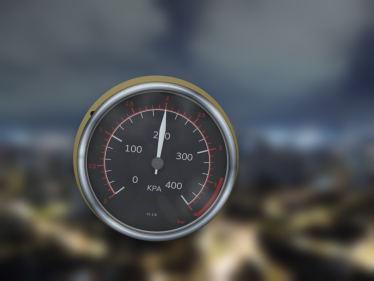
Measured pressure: 200 kPa
